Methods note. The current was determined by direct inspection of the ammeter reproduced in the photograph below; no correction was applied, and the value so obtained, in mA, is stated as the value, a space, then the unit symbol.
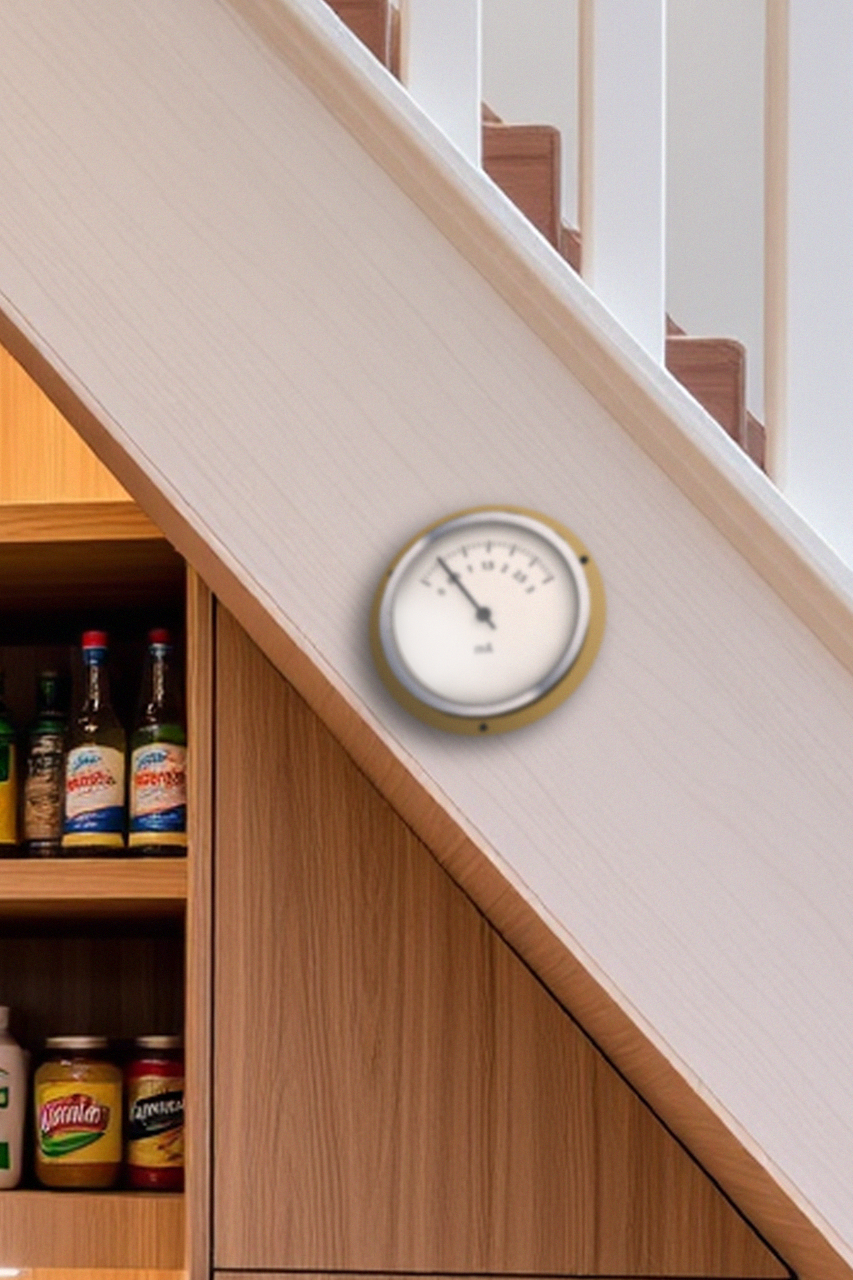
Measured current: 0.5 mA
